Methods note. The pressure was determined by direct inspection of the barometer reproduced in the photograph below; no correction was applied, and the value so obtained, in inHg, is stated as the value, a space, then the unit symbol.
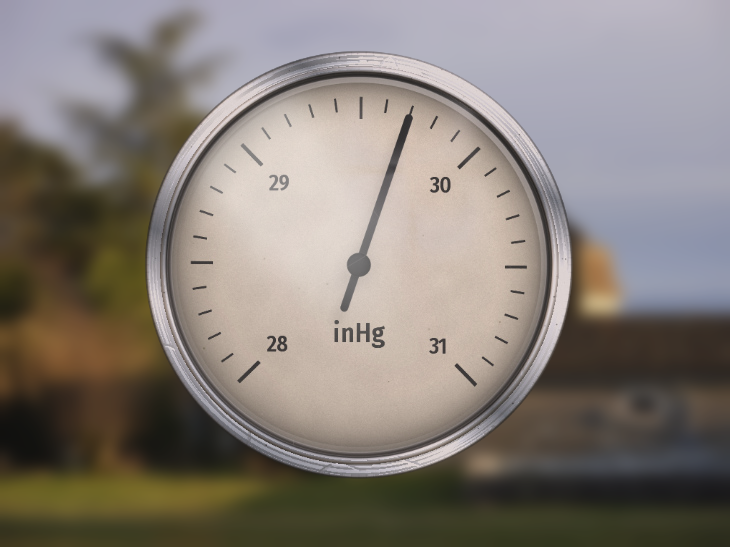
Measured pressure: 29.7 inHg
